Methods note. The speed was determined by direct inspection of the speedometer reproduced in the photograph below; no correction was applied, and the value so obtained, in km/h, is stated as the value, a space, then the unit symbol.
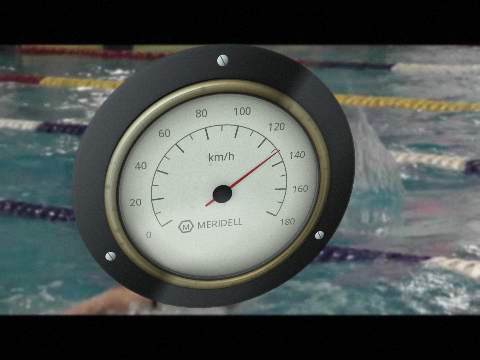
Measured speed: 130 km/h
